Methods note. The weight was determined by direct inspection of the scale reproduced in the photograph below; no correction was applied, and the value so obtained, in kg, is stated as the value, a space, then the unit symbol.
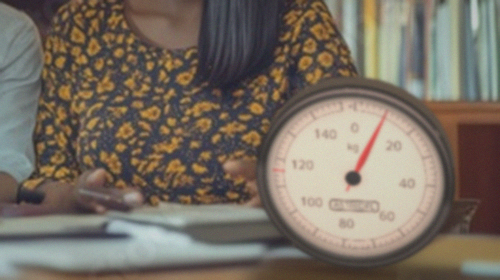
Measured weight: 10 kg
